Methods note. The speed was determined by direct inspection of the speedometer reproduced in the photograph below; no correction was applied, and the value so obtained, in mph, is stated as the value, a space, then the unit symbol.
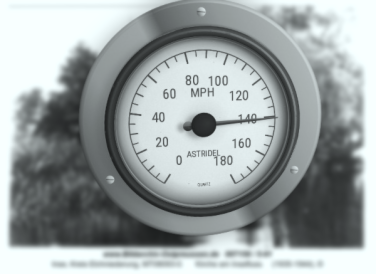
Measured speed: 140 mph
